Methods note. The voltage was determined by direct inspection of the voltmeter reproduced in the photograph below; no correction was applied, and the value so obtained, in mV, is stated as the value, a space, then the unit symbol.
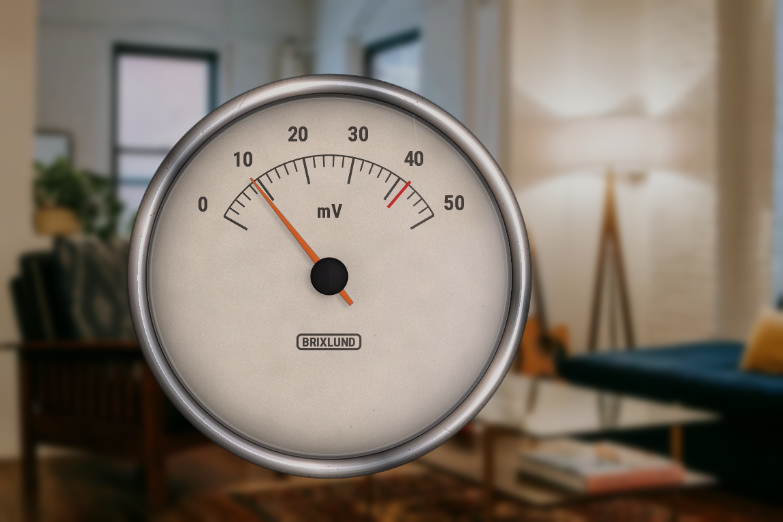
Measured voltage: 9 mV
